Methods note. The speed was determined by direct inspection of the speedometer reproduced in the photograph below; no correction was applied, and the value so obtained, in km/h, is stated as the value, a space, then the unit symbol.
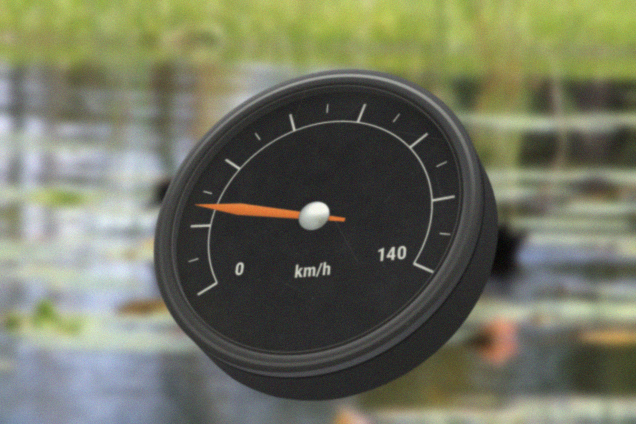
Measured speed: 25 km/h
